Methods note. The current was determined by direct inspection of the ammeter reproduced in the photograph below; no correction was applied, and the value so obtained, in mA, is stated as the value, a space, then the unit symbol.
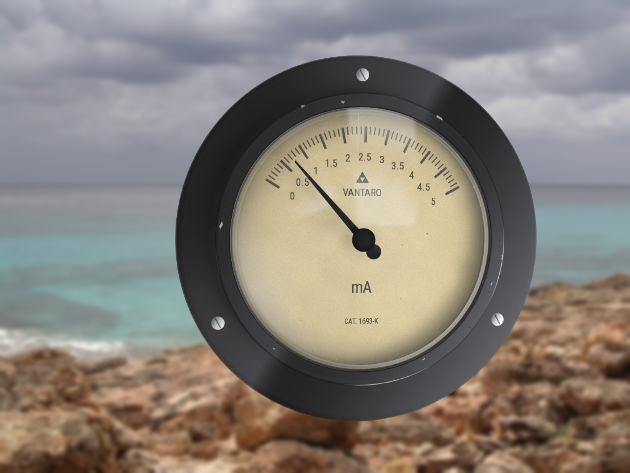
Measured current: 0.7 mA
